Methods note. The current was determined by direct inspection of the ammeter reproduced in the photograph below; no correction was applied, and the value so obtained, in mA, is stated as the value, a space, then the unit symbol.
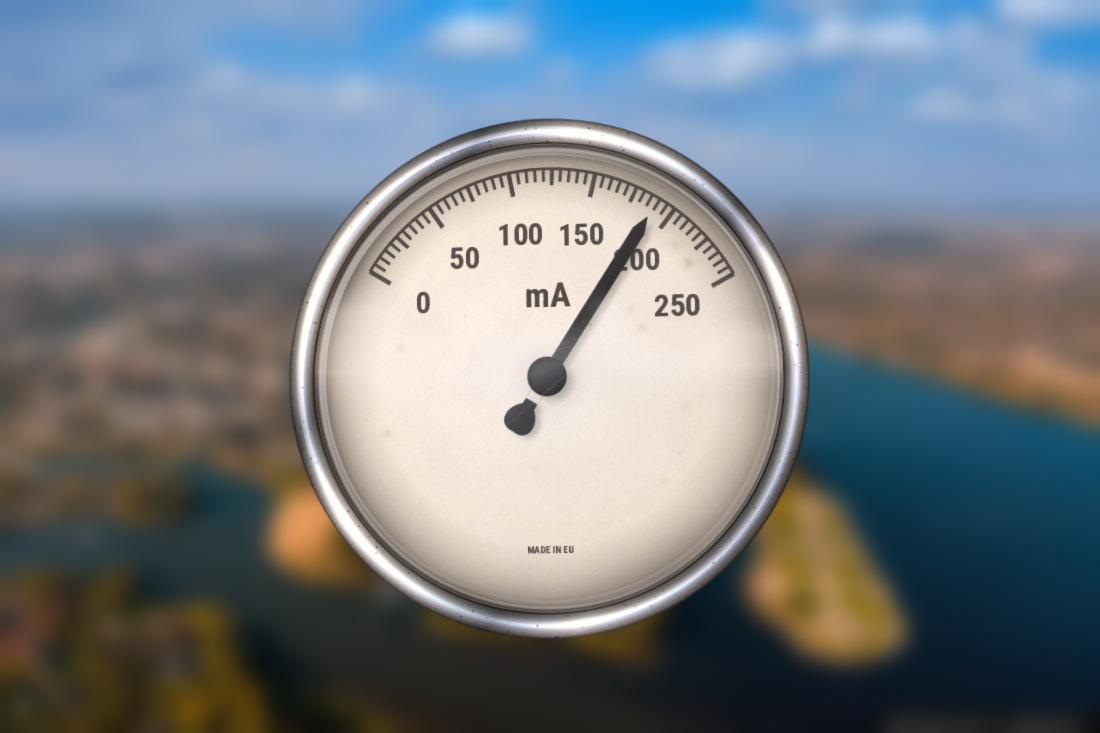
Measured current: 190 mA
